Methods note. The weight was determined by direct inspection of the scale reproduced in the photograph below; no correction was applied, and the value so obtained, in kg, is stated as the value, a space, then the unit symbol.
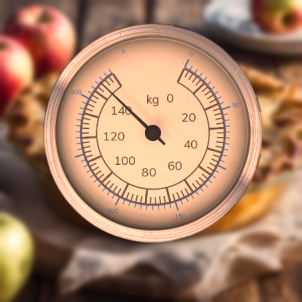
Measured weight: 144 kg
